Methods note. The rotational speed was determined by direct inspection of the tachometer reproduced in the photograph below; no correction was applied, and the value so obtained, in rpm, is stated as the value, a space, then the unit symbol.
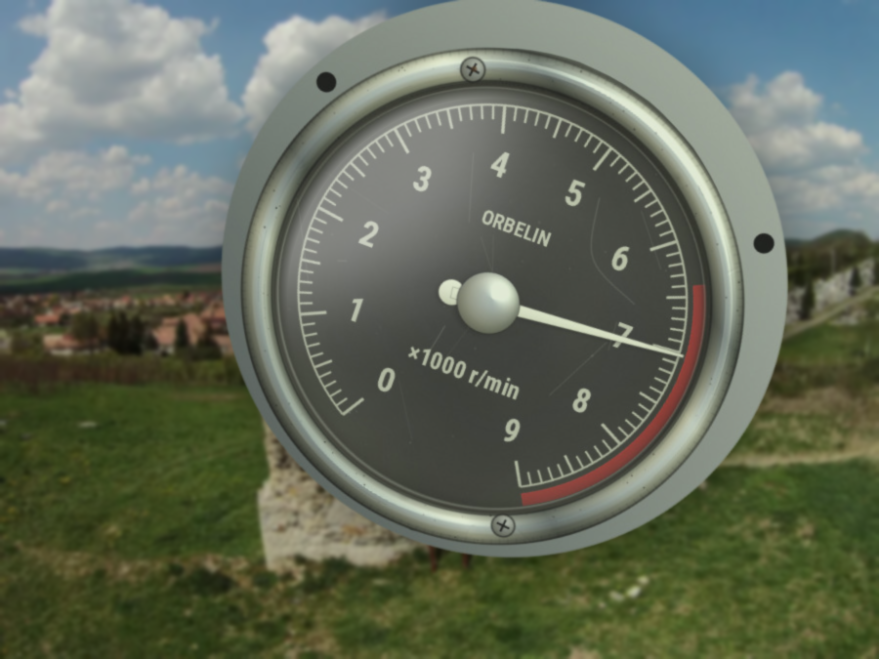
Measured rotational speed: 7000 rpm
